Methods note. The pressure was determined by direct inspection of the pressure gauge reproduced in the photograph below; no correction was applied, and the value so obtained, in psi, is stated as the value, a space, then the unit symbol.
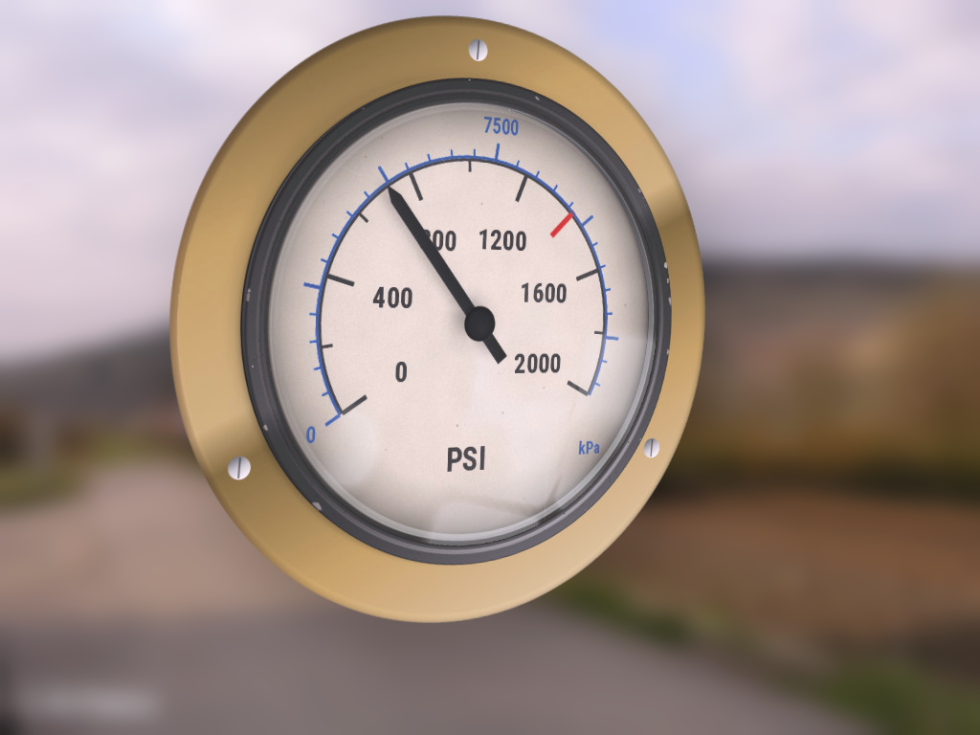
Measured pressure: 700 psi
